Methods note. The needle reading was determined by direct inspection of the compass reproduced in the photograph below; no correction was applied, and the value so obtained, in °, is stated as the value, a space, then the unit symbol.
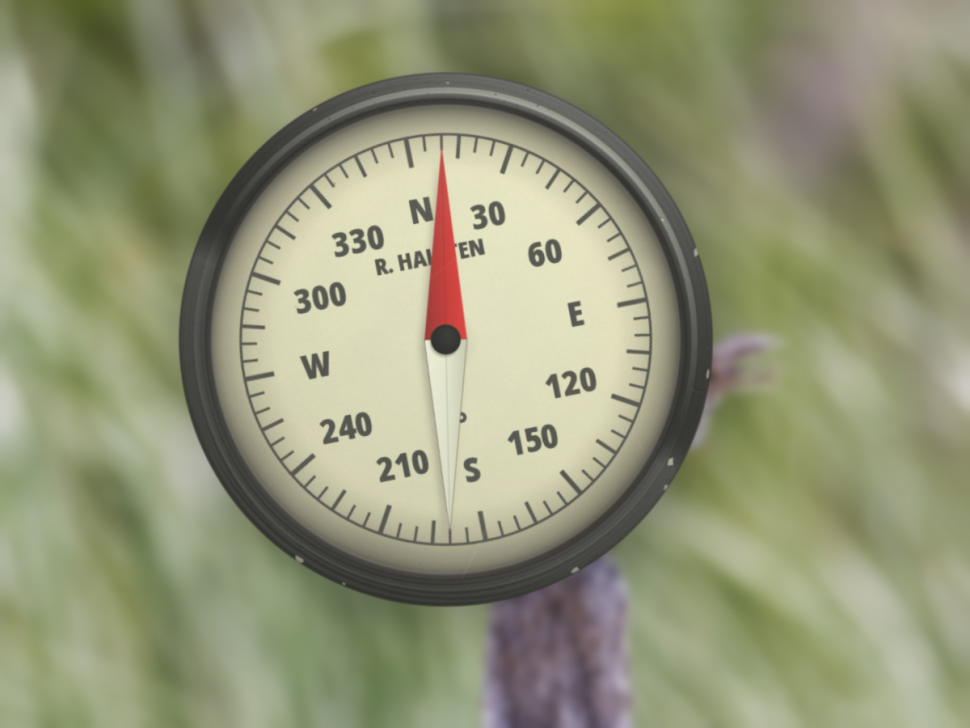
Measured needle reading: 10 °
